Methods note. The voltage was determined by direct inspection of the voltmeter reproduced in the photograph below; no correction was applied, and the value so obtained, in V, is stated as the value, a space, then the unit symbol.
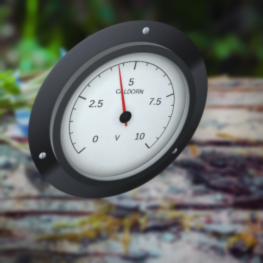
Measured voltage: 4.25 V
